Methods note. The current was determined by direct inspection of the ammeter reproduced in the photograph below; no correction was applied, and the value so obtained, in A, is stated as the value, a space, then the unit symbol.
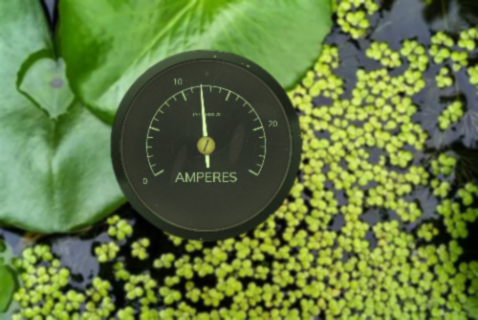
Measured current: 12 A
